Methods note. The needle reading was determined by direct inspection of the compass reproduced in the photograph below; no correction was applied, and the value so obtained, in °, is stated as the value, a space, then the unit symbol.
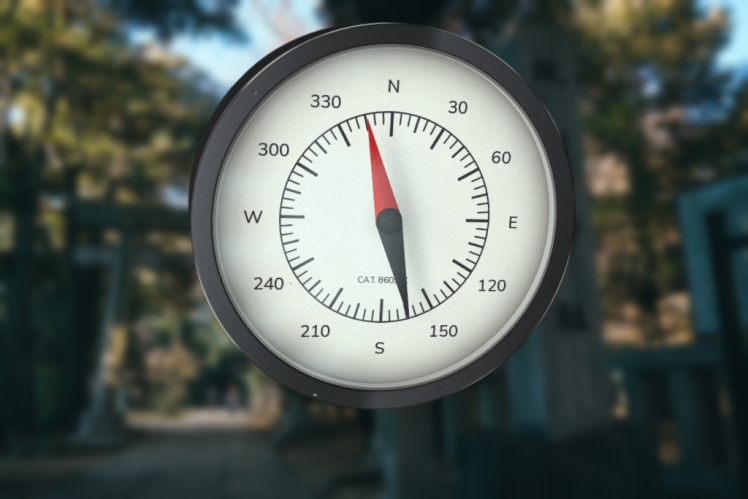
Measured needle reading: 345 °
